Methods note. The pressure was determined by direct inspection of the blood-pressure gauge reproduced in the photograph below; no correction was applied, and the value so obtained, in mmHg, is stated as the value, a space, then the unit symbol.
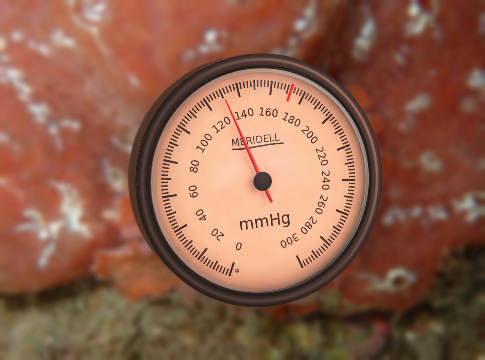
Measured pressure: 130 mmHg
